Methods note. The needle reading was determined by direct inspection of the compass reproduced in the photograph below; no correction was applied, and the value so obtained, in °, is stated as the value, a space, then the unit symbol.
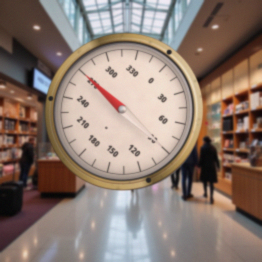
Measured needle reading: 270 °
